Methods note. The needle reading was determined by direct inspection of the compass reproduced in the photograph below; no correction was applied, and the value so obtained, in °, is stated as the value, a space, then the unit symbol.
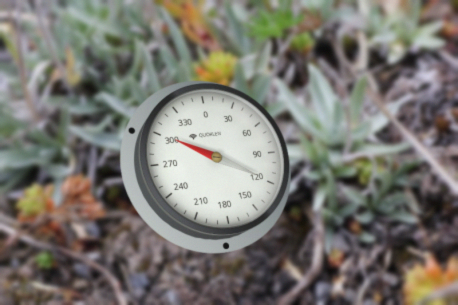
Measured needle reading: 300 °
